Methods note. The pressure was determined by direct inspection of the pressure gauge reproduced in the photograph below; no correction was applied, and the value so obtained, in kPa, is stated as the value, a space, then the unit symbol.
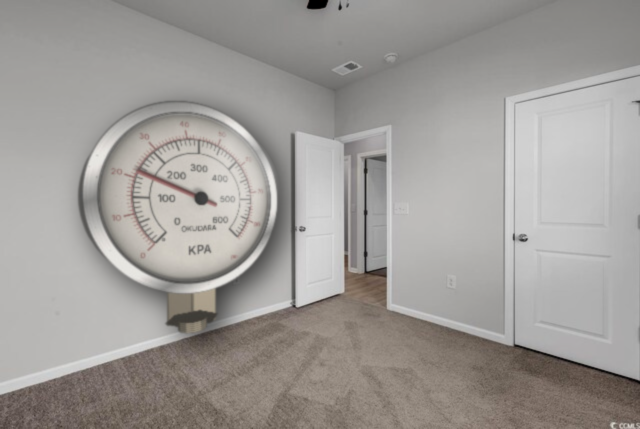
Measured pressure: 150 kPa
